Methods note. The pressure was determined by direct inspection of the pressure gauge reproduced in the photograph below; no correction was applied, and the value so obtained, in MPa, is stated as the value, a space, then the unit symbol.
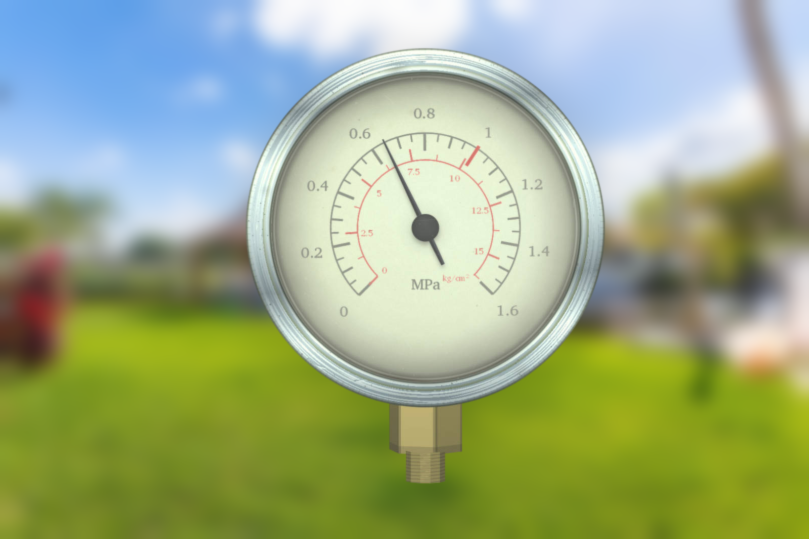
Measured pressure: 0.65 MPa
